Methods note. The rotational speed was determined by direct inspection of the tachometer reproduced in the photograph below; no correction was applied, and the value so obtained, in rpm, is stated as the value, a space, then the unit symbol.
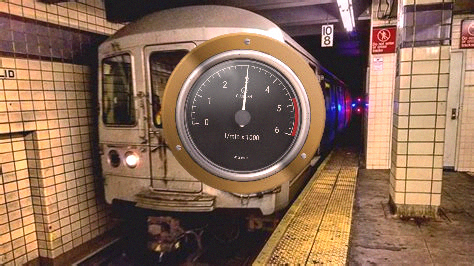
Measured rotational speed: 3000 rpm
